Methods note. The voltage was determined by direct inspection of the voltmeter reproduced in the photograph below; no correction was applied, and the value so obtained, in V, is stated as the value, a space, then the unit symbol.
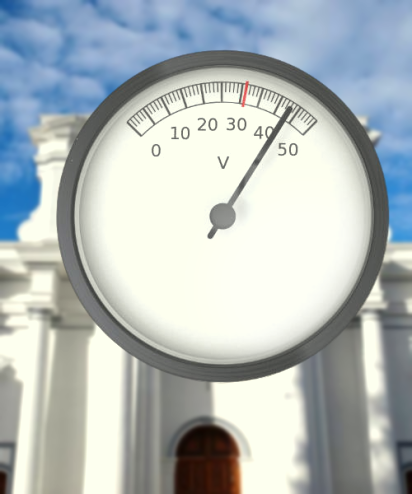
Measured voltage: 43 V
